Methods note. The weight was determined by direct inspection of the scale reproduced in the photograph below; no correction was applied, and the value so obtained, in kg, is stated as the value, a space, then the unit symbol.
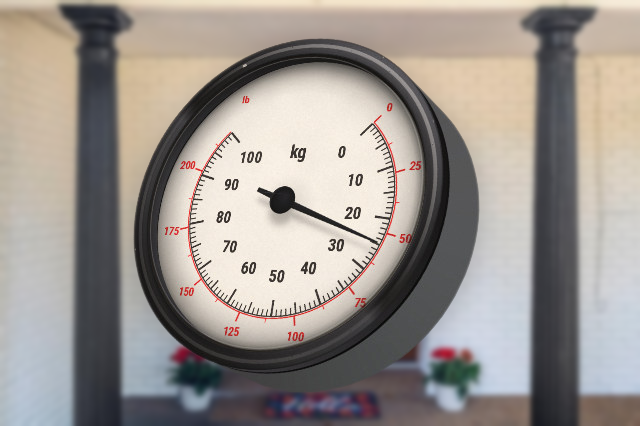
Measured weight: 25 kg
